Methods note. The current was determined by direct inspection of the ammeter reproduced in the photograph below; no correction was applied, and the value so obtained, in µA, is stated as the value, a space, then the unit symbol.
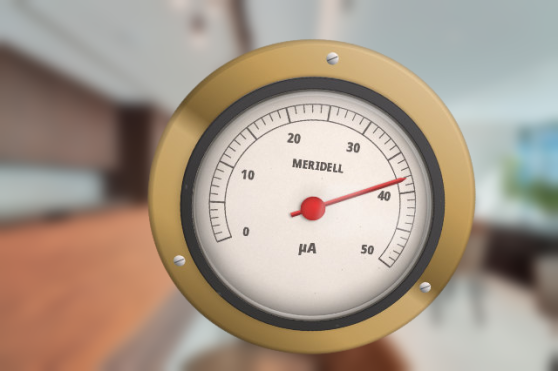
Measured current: 38 µA
